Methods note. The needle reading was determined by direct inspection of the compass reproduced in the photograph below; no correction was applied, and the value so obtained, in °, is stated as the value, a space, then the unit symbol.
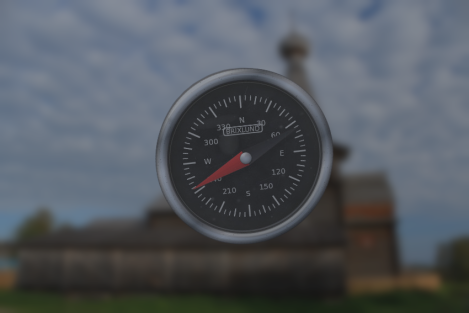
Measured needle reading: 245 °
